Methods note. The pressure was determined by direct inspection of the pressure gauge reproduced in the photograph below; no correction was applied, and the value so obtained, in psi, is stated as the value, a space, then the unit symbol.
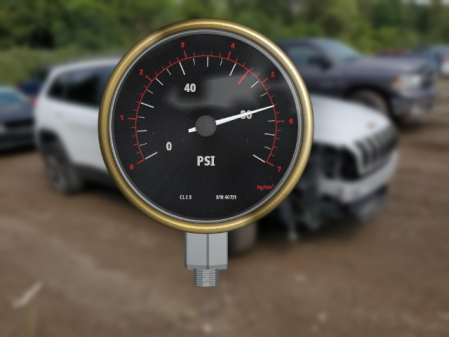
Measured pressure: 80 psi
